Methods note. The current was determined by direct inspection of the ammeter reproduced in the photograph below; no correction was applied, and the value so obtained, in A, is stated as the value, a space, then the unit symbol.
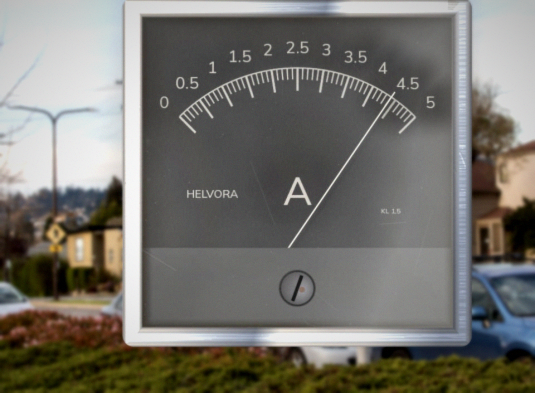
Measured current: 4.4 A
